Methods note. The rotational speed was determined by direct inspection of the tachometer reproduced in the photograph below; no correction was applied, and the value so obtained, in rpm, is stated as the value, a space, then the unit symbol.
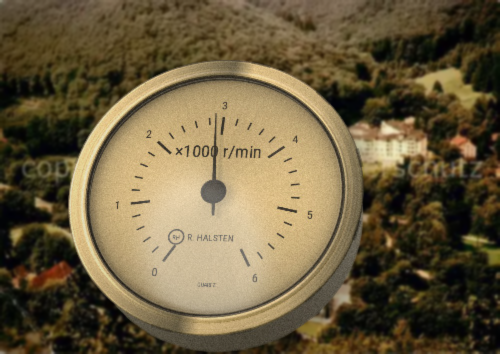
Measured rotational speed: 2900 rpm
